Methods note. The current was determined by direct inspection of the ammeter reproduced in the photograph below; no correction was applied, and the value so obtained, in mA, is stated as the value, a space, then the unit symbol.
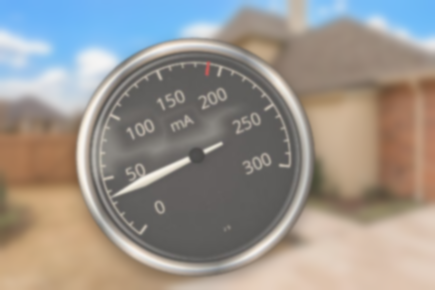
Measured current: 35 mA
